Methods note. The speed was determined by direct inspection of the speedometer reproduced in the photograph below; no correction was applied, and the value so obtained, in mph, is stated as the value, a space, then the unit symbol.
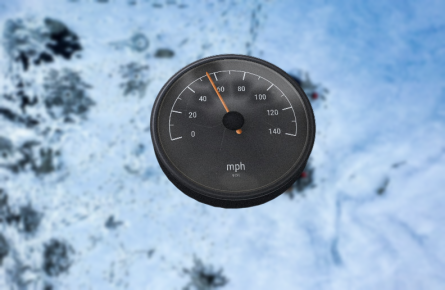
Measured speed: 55 mph
